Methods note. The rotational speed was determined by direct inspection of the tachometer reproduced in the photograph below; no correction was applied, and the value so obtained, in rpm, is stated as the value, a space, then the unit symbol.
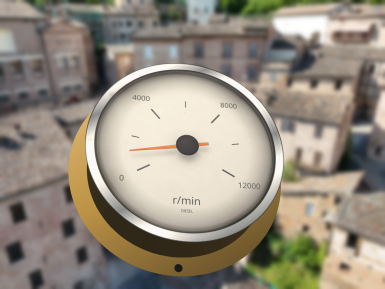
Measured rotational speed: 1000 rpm
